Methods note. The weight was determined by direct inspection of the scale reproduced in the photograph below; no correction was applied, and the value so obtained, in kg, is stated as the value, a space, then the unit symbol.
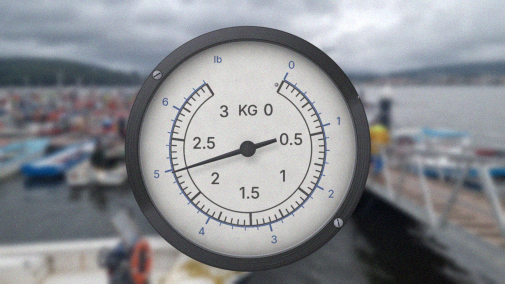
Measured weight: 2.25 kg
